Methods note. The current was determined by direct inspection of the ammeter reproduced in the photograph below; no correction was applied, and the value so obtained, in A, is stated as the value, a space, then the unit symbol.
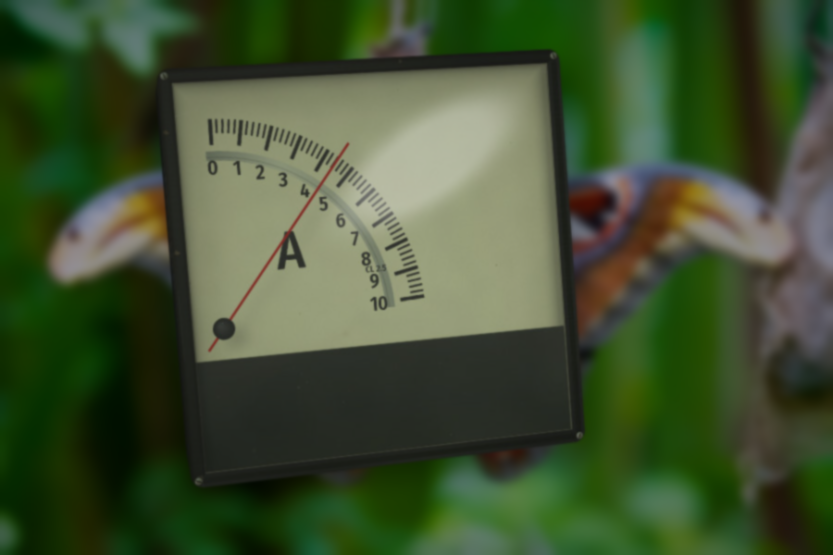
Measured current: 4.4 A
